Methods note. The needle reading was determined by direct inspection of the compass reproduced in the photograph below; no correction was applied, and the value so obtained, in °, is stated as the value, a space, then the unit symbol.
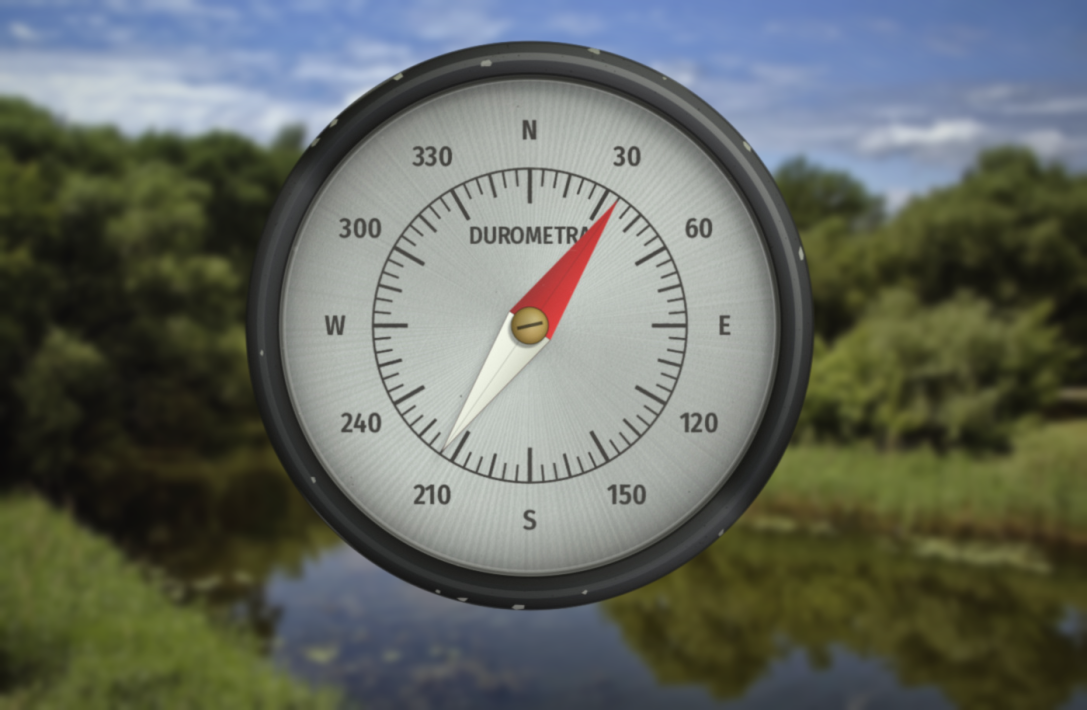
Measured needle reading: 35 °
